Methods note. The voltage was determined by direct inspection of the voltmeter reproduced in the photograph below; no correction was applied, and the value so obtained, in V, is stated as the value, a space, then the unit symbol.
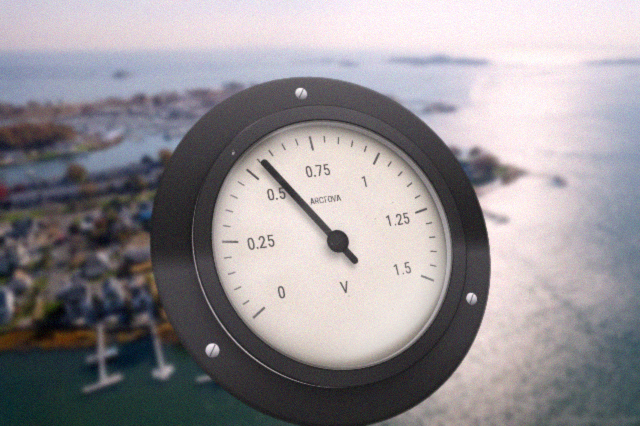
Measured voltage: 0.55 V
